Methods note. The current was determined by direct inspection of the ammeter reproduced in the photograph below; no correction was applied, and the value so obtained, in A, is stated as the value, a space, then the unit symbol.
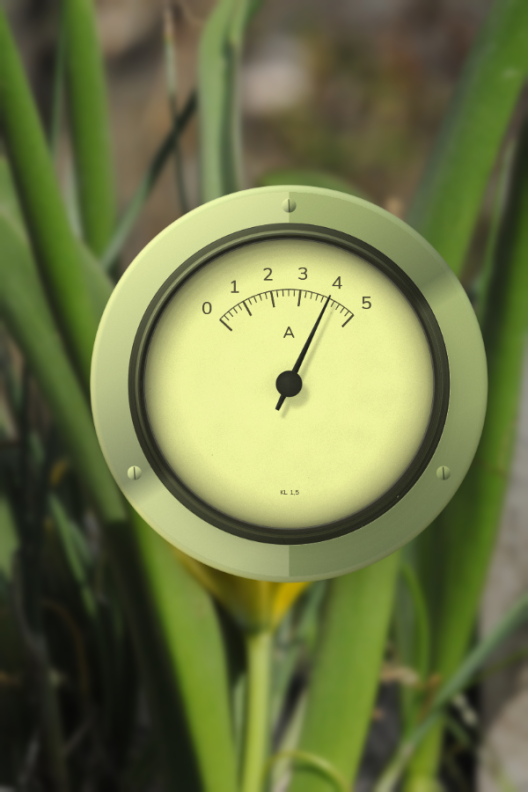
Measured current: 4 A
